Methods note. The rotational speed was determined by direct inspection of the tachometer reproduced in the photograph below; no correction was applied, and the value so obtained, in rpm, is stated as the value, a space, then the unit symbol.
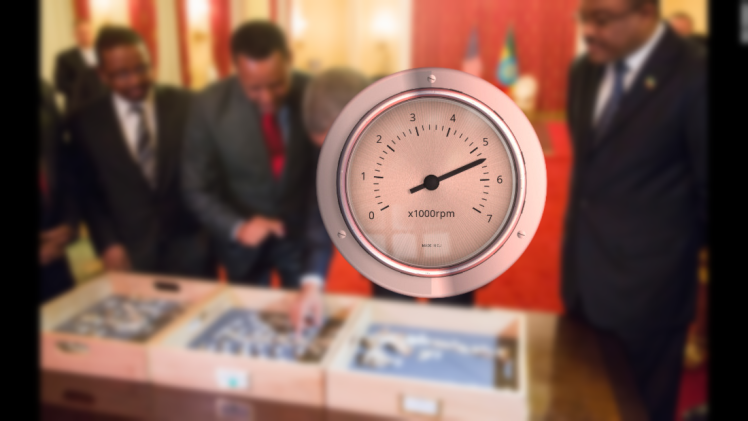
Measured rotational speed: 5400 rpm
